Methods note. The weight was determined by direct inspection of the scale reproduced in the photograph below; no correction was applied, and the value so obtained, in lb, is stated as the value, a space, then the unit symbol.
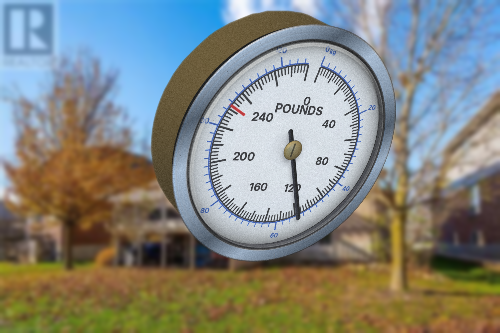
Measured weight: 120 lb
